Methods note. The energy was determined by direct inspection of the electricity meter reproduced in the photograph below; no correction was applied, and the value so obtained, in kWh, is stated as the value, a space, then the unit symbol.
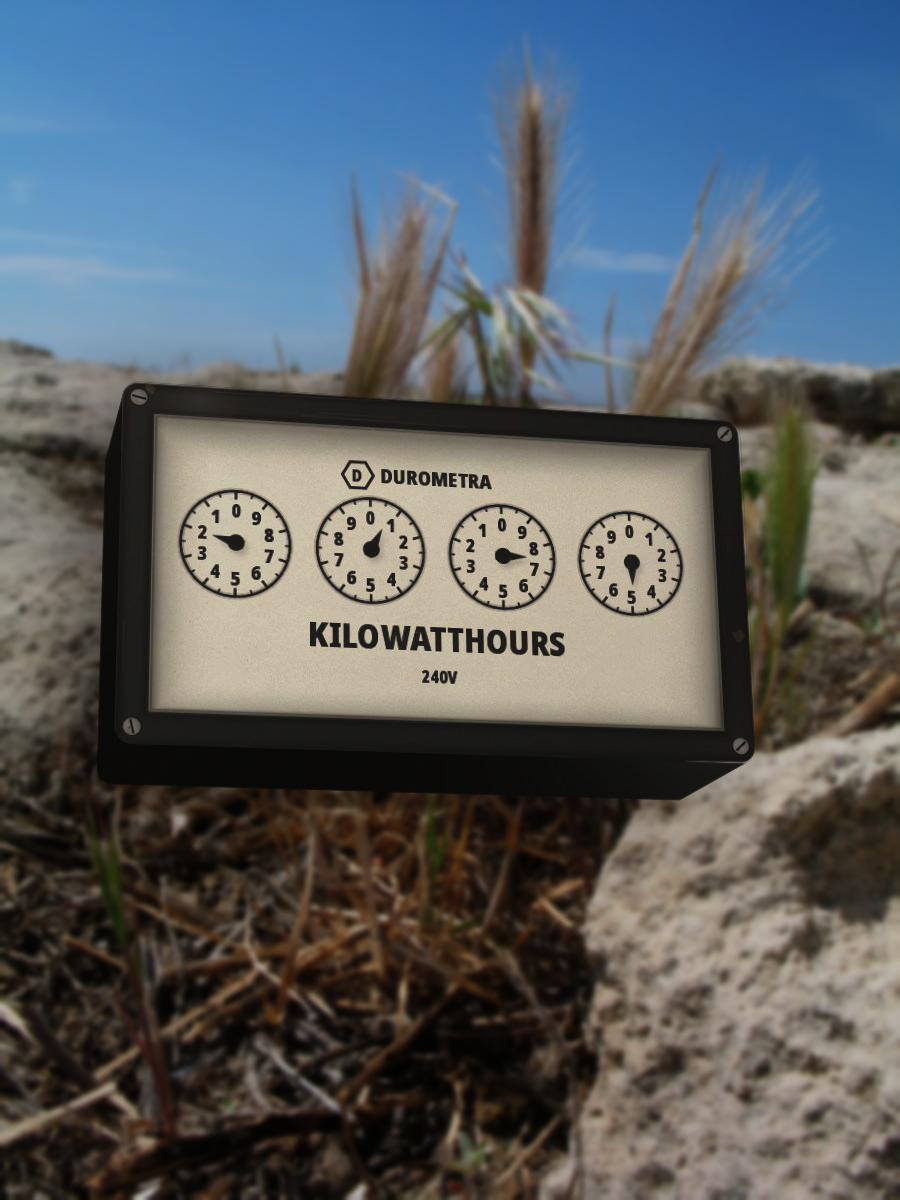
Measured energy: 2075 kWh
